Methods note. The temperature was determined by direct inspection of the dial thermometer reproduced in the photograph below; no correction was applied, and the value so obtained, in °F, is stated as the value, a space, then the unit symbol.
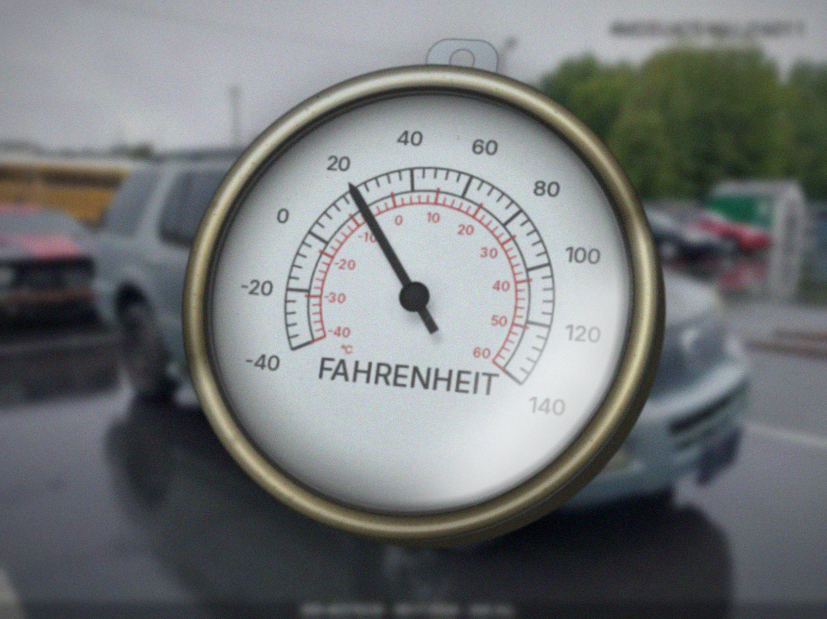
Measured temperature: 20 °F
